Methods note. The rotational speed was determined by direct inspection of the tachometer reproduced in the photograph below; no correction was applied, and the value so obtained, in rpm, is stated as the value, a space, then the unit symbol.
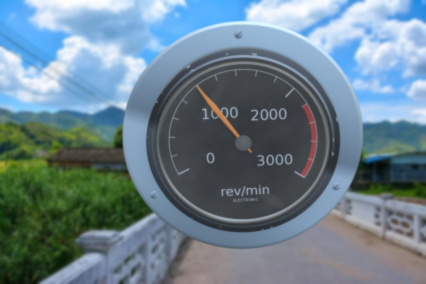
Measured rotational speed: 1000 rpm
